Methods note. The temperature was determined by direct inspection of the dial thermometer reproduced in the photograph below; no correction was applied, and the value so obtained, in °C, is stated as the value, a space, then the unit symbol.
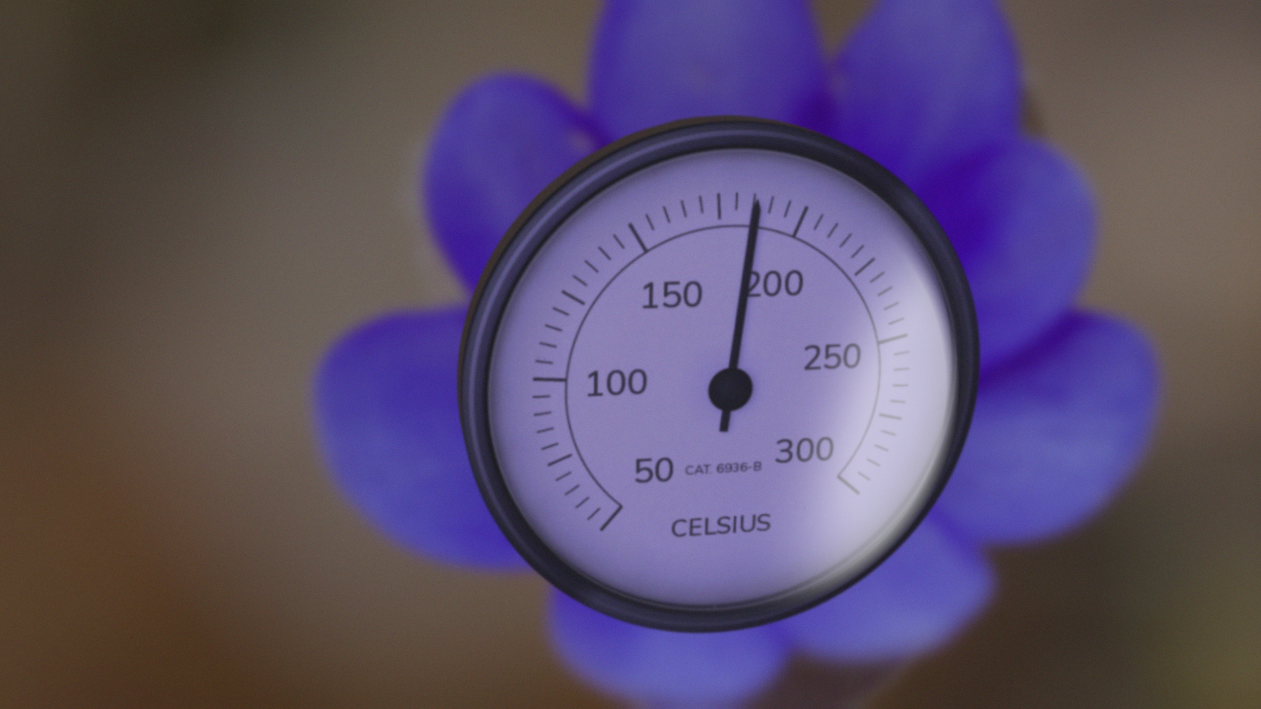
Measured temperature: 185 °C
